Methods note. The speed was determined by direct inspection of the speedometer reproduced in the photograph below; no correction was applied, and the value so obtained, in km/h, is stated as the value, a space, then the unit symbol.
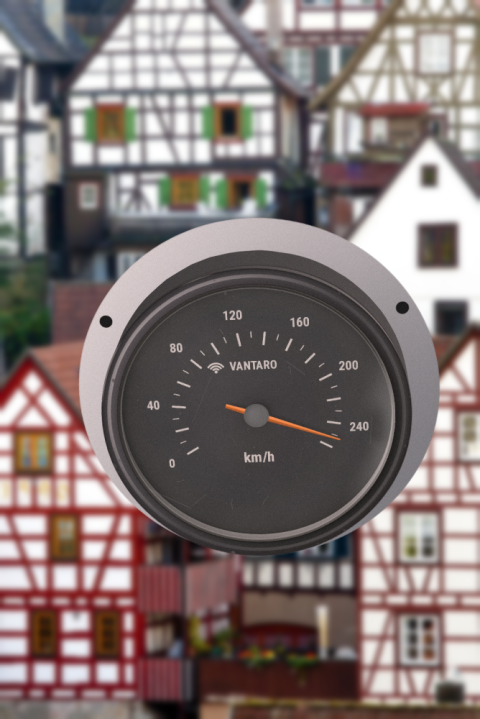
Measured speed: 250 km/h
